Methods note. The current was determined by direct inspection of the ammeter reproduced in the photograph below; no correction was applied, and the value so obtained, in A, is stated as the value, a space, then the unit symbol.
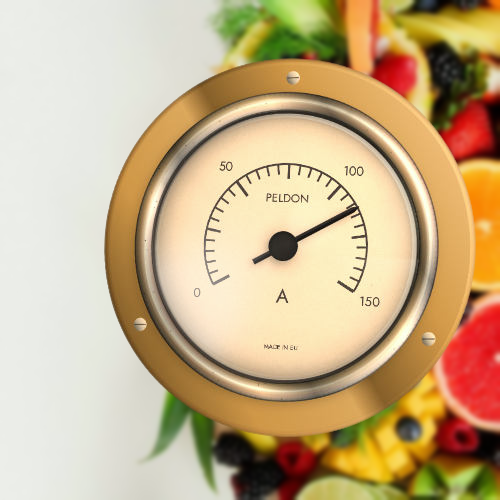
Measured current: 112.5 A
